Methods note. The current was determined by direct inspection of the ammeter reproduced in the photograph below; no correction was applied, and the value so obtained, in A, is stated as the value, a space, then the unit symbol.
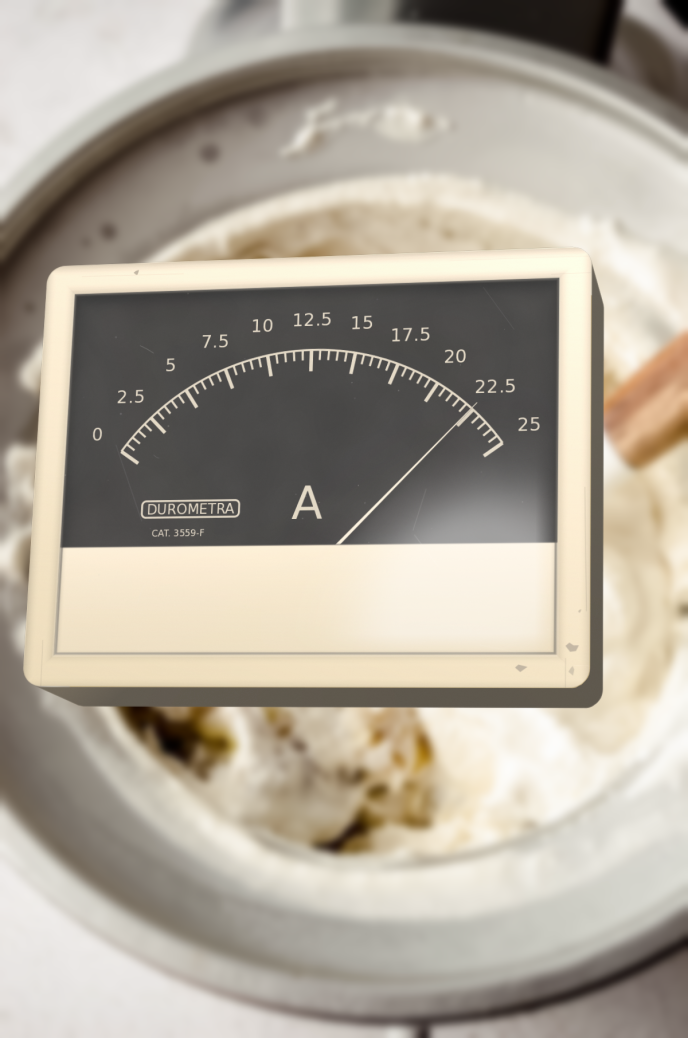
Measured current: 22.5 A
